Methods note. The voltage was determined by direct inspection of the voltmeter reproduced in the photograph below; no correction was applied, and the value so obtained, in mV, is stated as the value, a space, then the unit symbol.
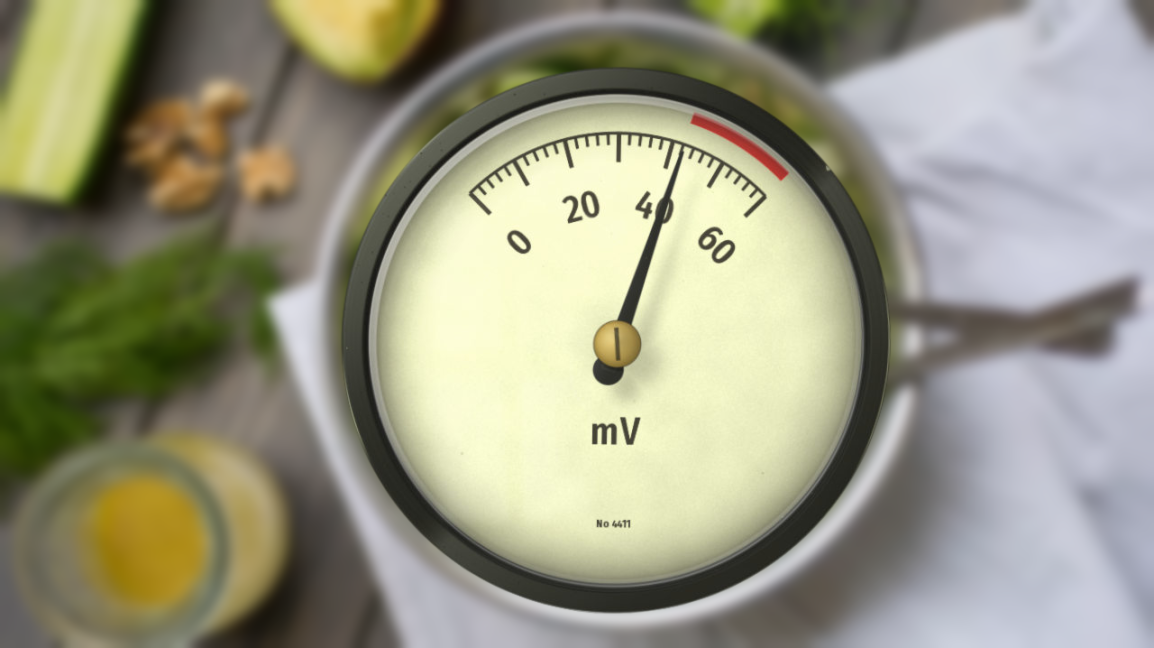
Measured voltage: 42 mV
